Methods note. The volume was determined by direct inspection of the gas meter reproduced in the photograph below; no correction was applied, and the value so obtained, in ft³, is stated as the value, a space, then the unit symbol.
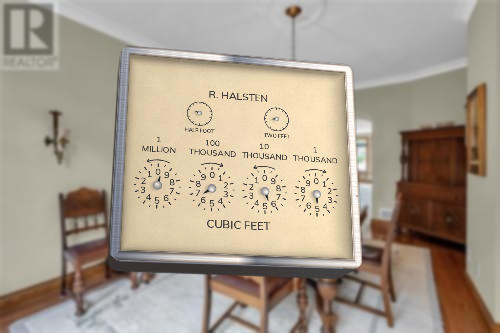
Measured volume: 965500 ft³
